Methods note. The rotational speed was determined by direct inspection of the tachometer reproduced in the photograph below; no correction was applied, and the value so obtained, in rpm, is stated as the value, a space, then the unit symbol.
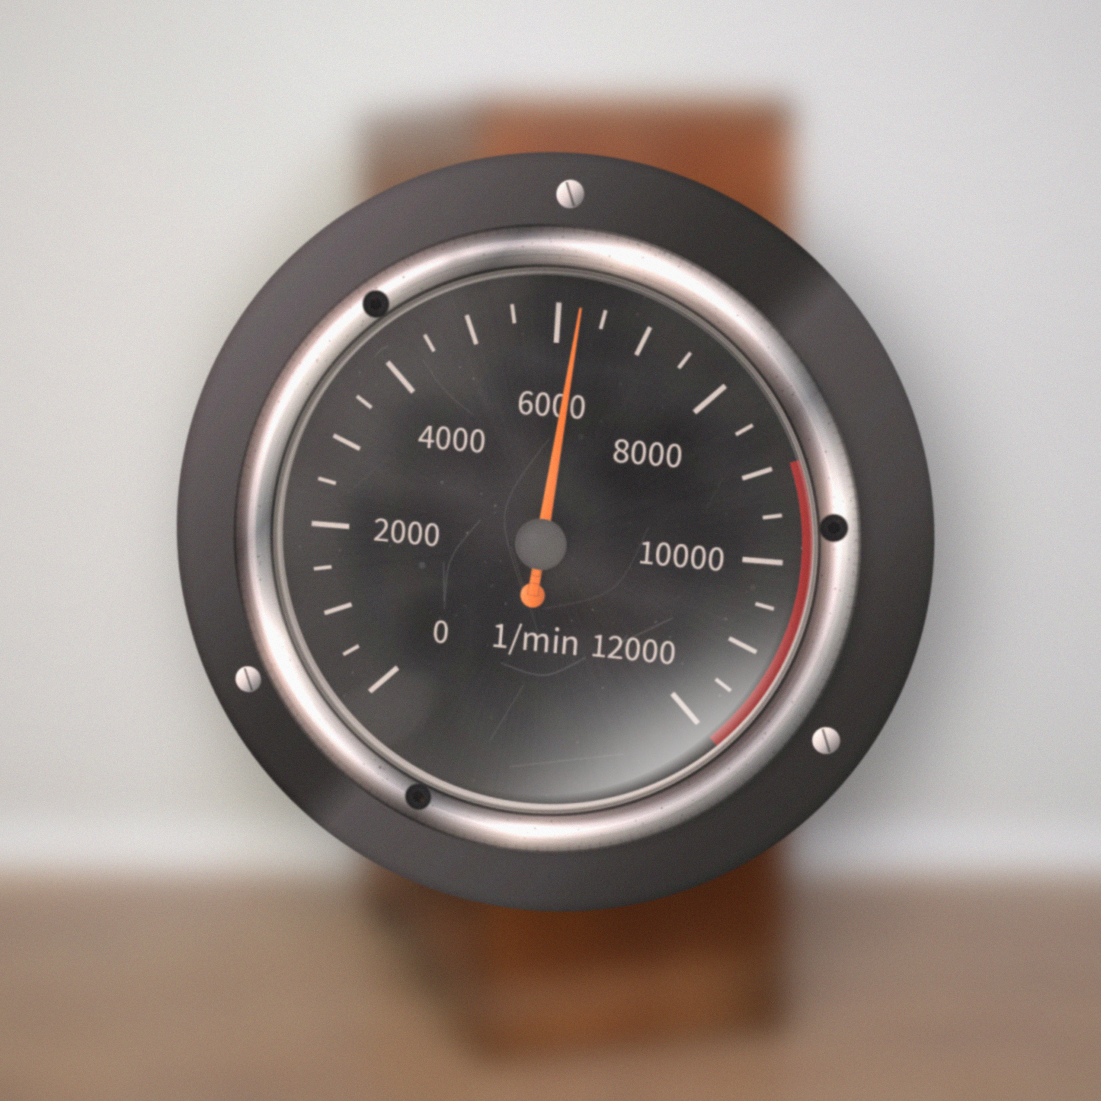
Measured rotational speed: 6250 rpm
